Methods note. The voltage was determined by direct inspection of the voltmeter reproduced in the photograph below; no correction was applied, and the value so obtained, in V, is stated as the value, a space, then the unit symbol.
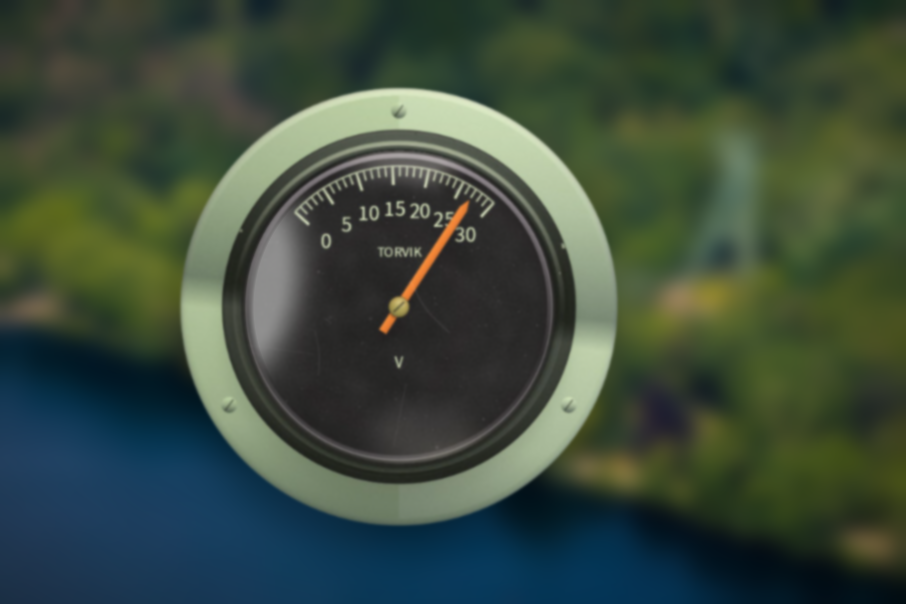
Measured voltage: 27 V
